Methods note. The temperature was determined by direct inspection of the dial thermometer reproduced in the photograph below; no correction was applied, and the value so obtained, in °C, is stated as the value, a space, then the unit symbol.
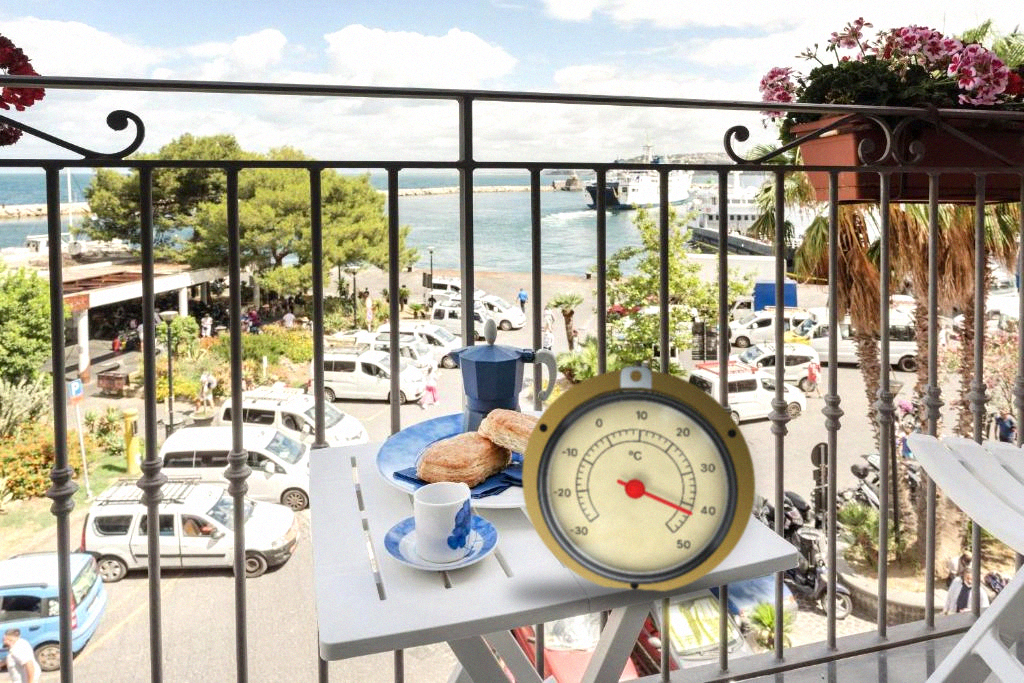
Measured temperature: 42 °C
